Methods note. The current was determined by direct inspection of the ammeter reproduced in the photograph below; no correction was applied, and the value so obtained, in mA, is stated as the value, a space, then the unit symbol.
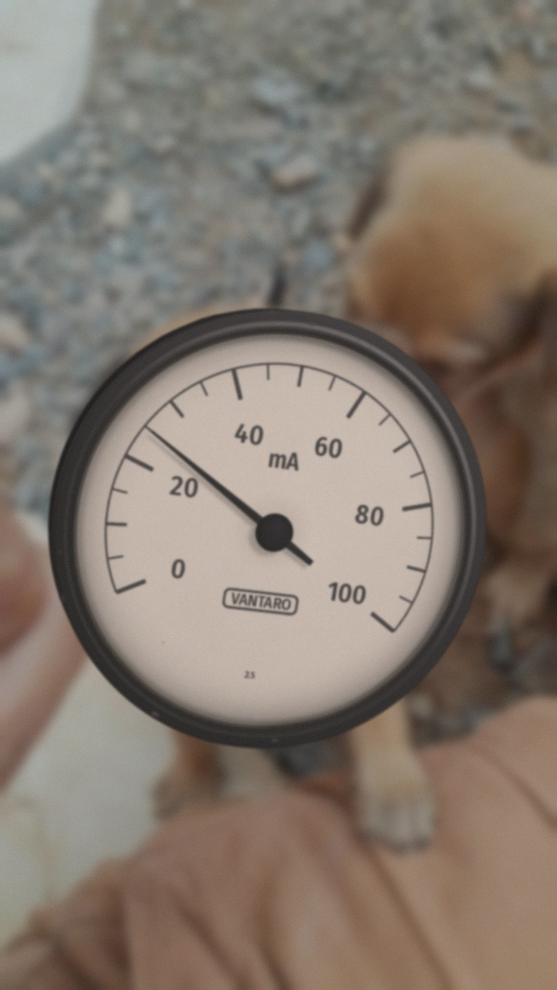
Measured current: 25 mA
